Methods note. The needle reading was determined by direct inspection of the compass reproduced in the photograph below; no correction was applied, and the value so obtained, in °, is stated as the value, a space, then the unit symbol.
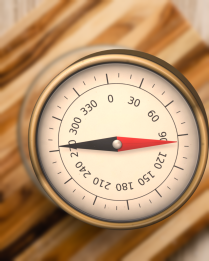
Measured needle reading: 95 °
